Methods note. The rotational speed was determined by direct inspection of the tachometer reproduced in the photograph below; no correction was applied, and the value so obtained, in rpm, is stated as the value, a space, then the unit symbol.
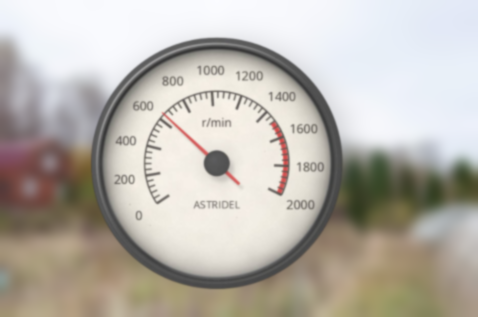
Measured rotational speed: 640 rpm
